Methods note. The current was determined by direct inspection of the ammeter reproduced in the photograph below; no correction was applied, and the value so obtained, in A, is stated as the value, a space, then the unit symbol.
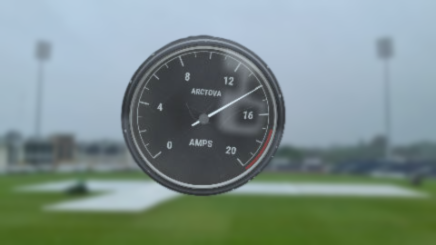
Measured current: 14 A
